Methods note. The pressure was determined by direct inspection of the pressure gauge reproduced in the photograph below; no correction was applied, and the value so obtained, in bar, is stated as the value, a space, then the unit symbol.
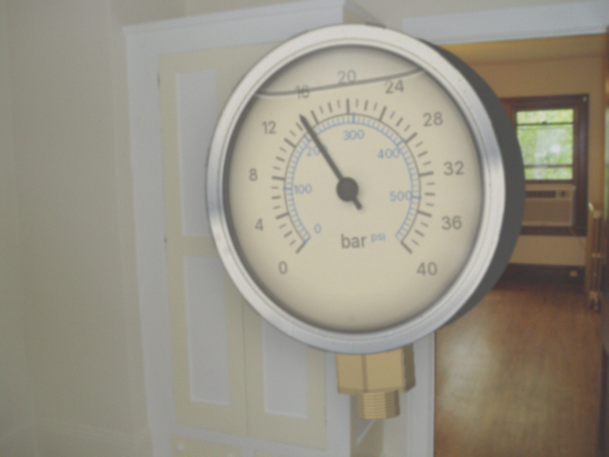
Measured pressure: 15 bar
